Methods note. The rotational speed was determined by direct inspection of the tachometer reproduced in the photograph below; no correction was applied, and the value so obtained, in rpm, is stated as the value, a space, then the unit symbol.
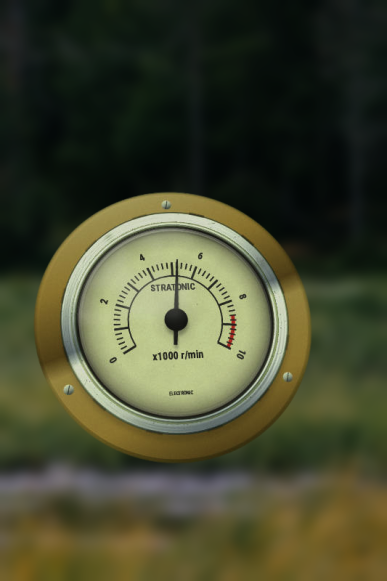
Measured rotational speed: 5200 rpm
